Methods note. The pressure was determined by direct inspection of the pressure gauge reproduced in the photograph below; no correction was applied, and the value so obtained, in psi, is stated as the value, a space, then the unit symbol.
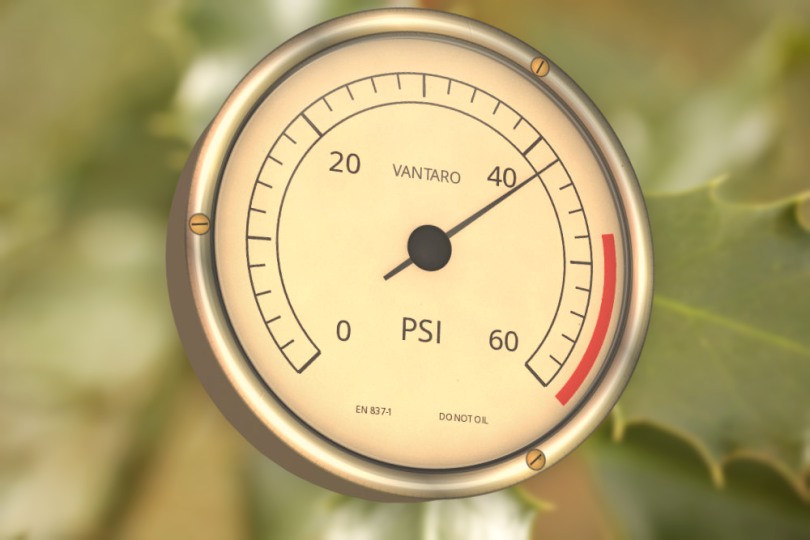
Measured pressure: 42 psi
